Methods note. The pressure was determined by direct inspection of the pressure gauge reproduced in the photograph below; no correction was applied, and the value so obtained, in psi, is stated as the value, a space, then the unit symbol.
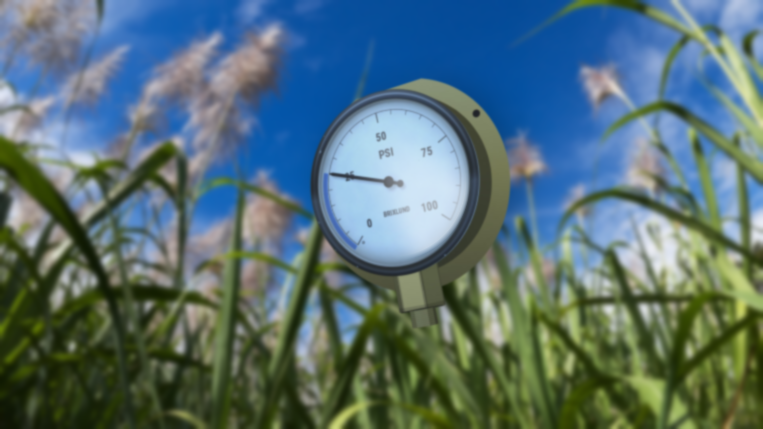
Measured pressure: 25 psi
